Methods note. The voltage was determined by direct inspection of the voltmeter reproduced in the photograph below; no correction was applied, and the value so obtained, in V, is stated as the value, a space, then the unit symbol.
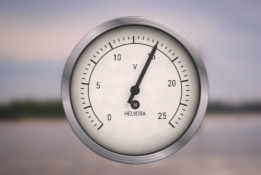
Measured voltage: 15 V
